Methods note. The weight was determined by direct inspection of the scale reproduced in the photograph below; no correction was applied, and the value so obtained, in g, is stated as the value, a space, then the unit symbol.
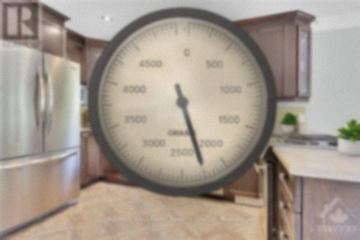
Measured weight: 2250 g
